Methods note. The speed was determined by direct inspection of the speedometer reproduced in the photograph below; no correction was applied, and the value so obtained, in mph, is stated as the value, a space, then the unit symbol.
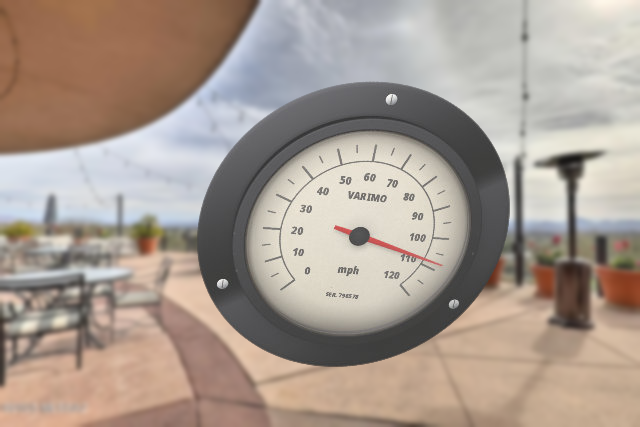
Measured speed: 107.5 mph
